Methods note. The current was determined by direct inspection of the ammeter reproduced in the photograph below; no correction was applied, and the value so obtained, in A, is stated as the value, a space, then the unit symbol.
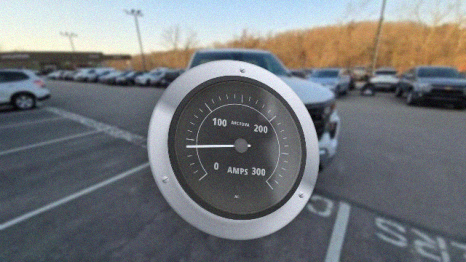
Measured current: 40 A
